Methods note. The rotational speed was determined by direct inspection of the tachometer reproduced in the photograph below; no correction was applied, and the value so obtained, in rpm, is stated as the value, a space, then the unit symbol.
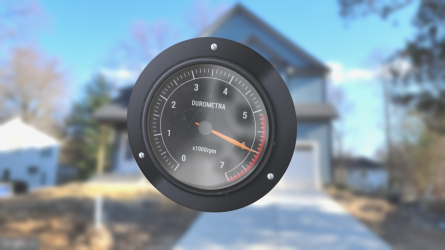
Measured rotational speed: 6000 rpm
